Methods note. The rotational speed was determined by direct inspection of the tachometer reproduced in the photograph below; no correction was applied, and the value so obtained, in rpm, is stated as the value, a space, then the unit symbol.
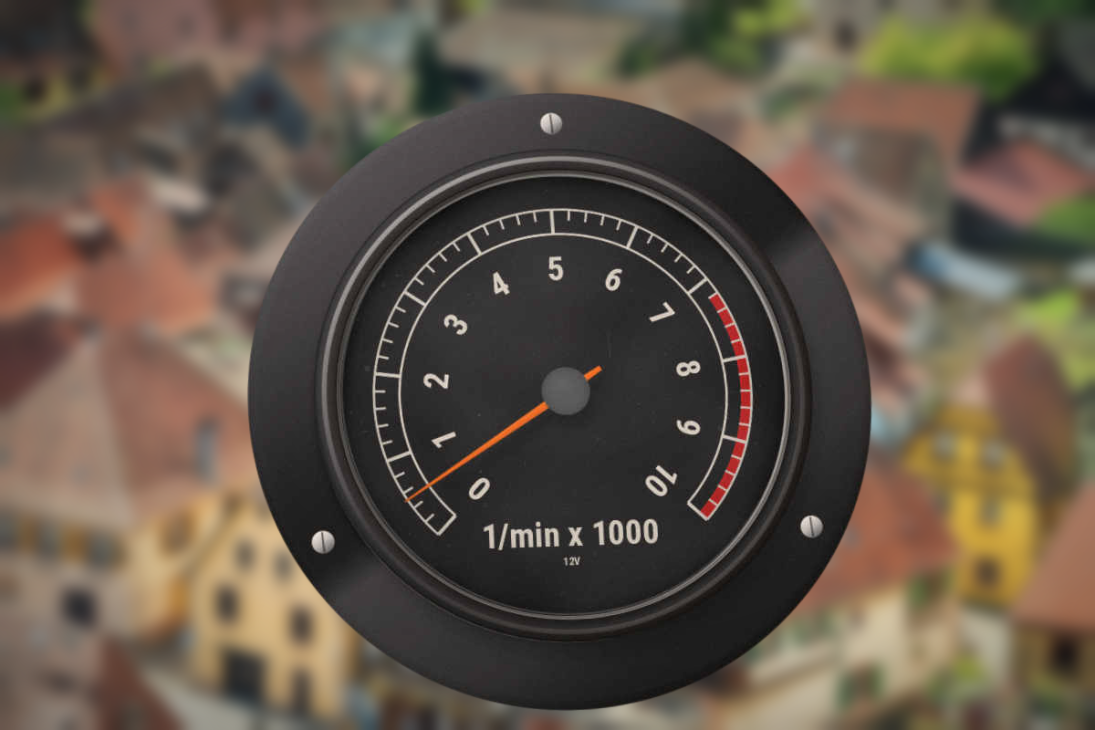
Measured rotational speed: 500 rpm
